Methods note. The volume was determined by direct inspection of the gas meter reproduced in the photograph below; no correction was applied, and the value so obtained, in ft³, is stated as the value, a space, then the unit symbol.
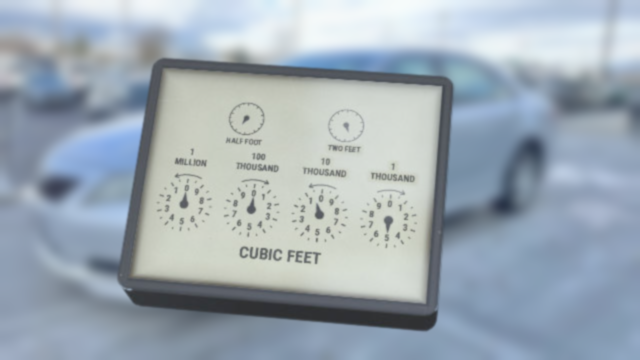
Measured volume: 500 ft³
